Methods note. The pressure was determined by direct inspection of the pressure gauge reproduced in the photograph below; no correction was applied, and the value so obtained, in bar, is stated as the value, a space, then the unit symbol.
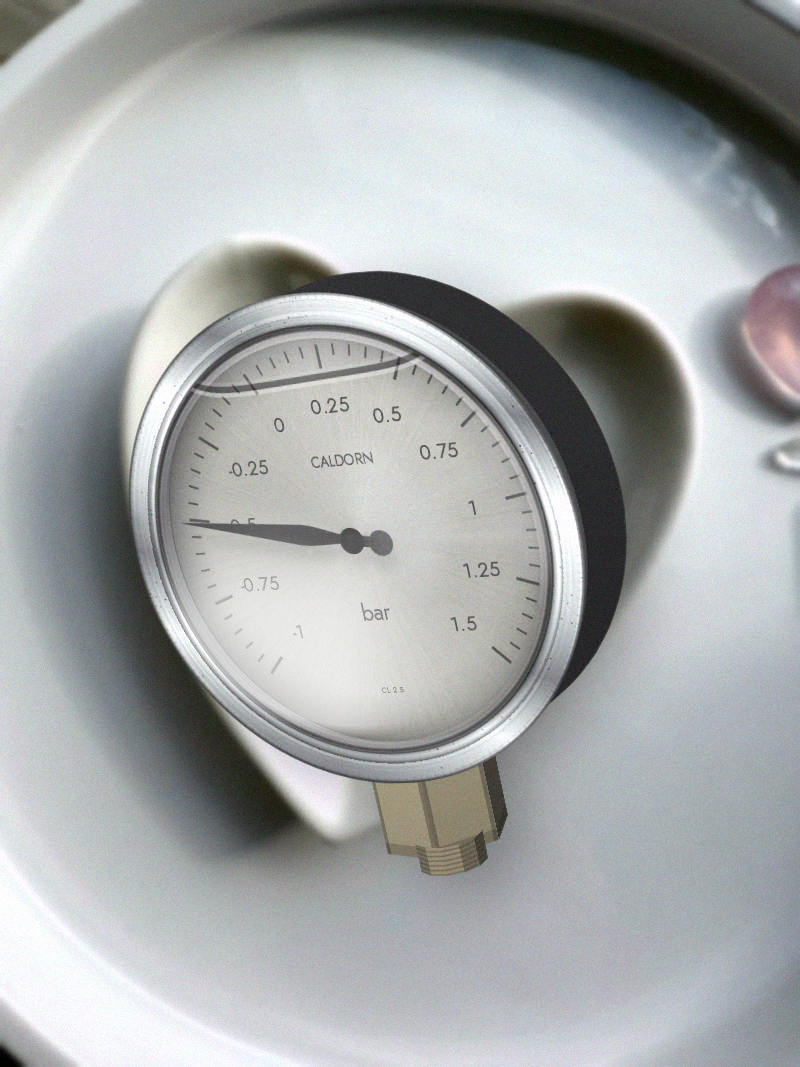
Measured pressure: -0.5 bar
